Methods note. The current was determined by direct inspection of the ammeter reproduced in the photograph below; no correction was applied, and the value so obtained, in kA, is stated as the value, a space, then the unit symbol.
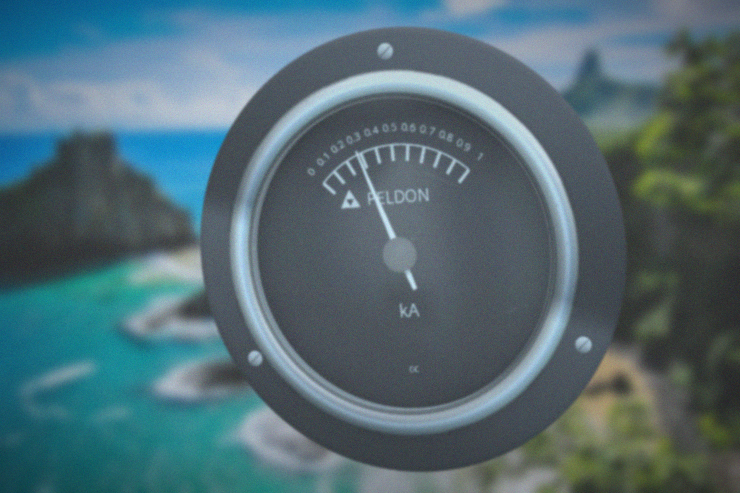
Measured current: 0.3 kA
